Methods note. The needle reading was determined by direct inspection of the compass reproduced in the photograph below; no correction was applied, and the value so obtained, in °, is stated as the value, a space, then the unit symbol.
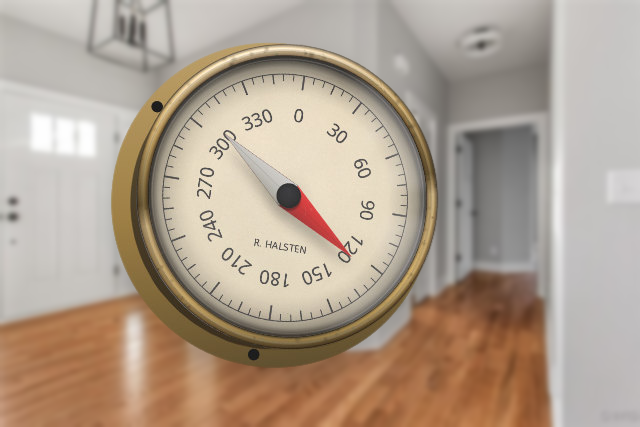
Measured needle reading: 125 °
